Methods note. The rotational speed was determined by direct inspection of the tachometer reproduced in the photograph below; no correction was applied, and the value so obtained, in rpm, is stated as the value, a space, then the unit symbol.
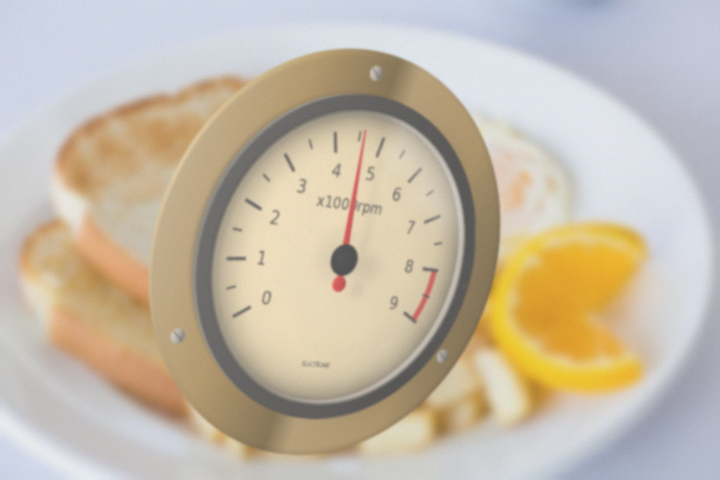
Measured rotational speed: 4500 rpm
